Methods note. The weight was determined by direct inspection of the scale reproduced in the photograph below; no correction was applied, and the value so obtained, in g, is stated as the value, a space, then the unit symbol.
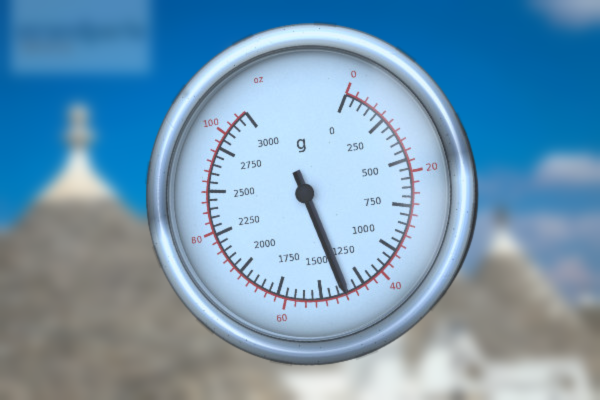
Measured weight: 1350 g
